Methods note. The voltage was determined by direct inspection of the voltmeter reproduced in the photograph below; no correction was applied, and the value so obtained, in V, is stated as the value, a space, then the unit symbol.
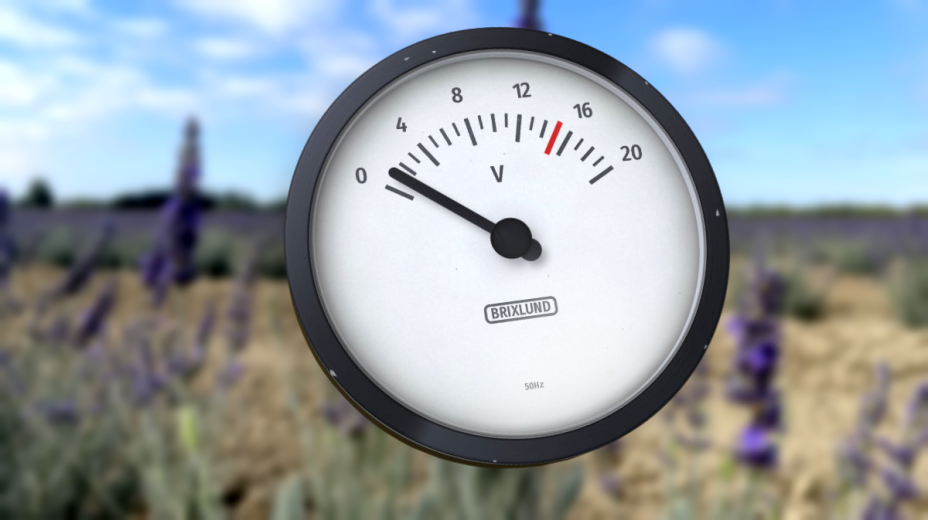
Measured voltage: 1 V
